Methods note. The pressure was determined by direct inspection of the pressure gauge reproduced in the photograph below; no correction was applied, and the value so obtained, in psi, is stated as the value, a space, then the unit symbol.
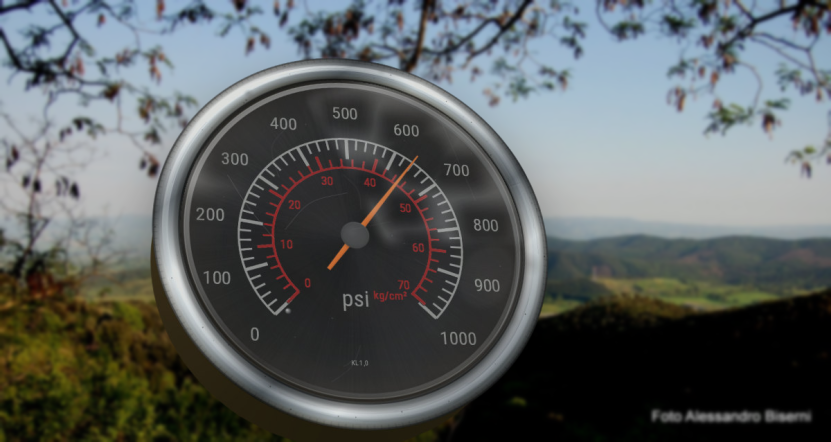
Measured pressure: 640 psi
